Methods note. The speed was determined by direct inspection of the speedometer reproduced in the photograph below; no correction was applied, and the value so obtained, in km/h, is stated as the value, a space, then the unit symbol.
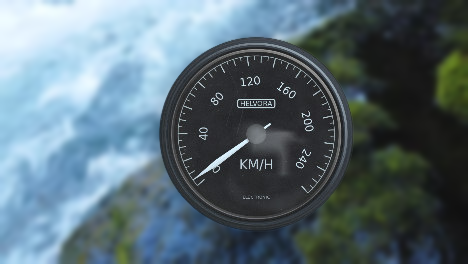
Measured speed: 5 km/h
